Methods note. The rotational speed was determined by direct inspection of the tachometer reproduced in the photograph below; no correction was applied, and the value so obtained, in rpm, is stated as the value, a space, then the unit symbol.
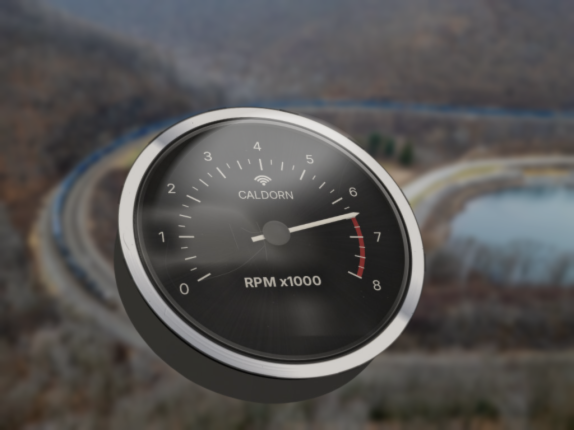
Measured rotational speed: 6500 rpm
